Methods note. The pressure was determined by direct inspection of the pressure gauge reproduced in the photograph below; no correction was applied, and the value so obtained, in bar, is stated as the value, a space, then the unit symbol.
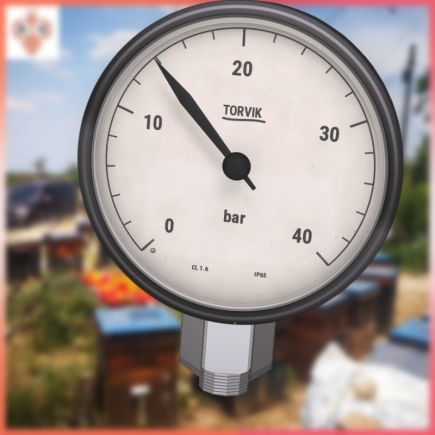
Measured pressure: 14 bar
